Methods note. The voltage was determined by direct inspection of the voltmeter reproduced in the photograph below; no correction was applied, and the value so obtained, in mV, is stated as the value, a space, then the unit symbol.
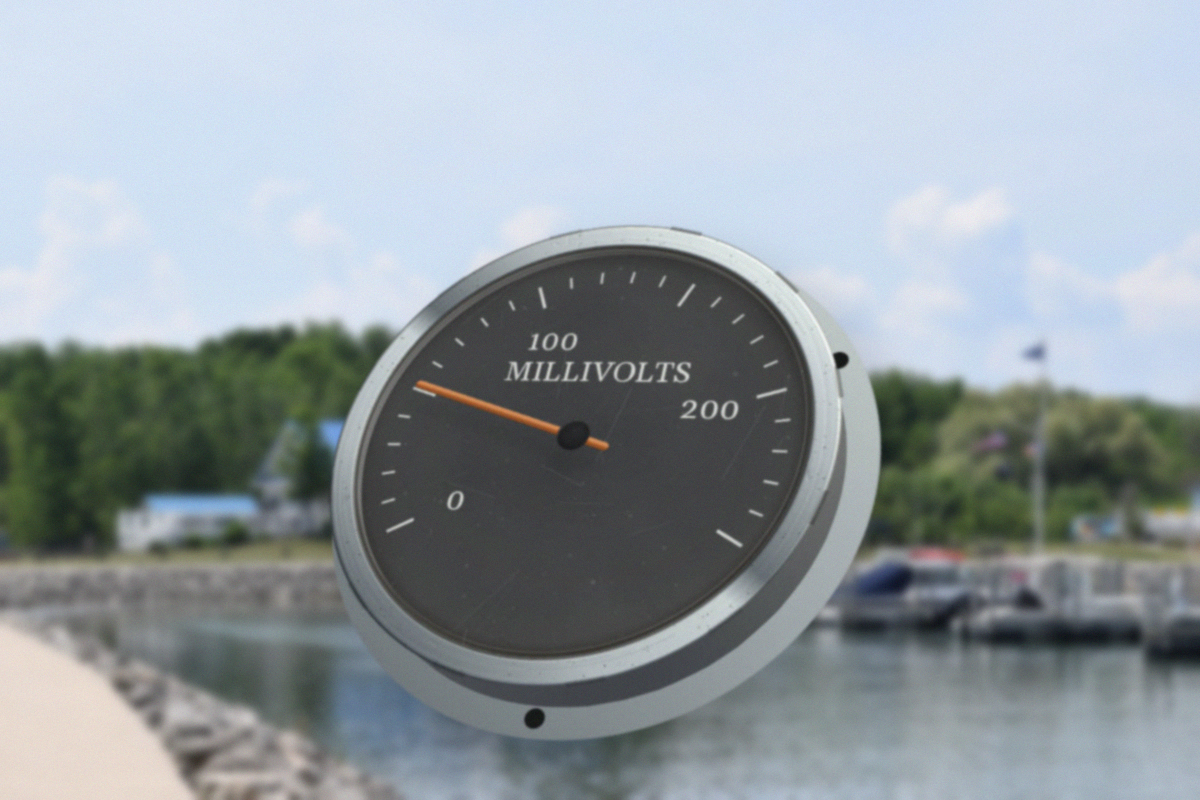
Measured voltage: 50 mV
